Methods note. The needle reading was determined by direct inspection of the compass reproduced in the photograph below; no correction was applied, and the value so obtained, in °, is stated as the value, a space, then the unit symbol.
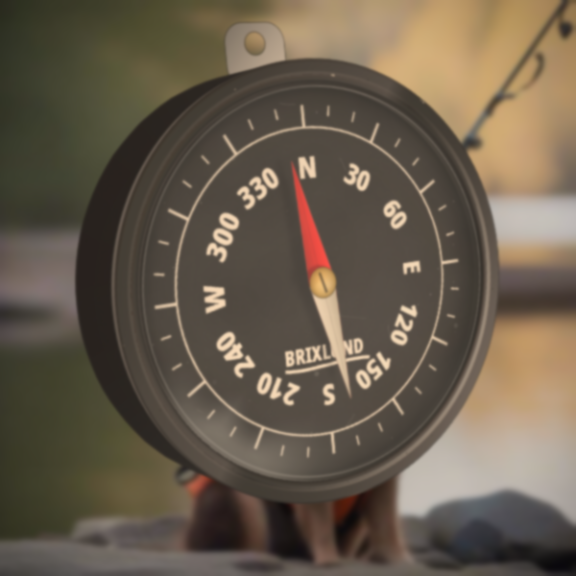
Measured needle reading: 350 °
